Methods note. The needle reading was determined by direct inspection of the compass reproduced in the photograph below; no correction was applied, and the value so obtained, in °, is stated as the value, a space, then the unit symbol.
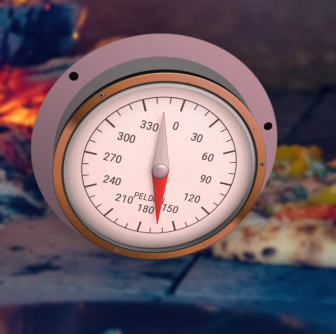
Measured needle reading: 165 °
